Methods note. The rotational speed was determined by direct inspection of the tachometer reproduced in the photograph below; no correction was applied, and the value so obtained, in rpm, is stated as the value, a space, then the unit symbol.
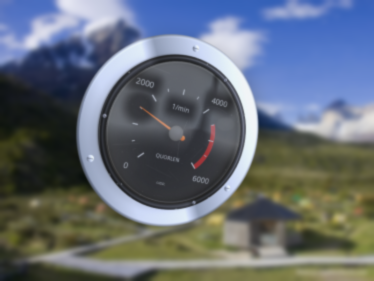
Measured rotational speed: 1500 rpm
